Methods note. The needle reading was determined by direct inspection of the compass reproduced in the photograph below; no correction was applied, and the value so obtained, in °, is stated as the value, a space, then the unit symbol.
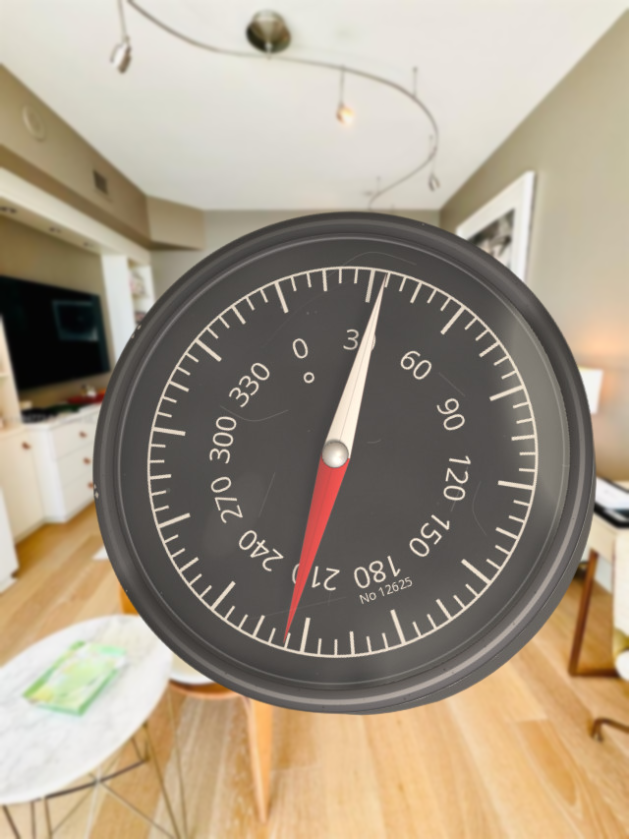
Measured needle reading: 215 °
